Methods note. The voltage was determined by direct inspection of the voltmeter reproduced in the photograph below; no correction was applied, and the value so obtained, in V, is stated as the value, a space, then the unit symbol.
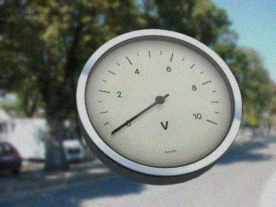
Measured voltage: 0 V
